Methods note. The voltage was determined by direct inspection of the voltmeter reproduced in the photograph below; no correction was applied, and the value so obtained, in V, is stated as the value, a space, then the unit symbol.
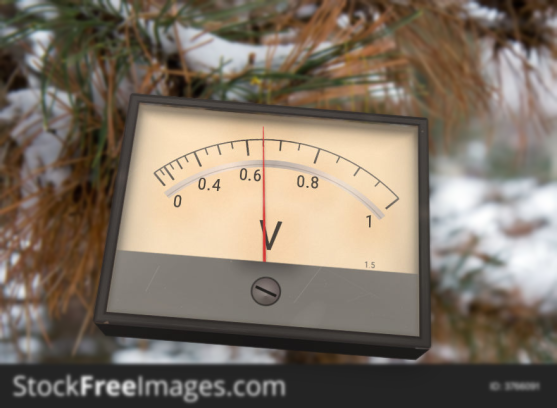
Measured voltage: 0.65 V
